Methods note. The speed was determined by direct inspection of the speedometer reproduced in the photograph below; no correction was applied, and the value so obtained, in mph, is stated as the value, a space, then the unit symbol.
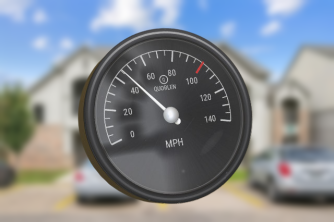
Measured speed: 45 mph
